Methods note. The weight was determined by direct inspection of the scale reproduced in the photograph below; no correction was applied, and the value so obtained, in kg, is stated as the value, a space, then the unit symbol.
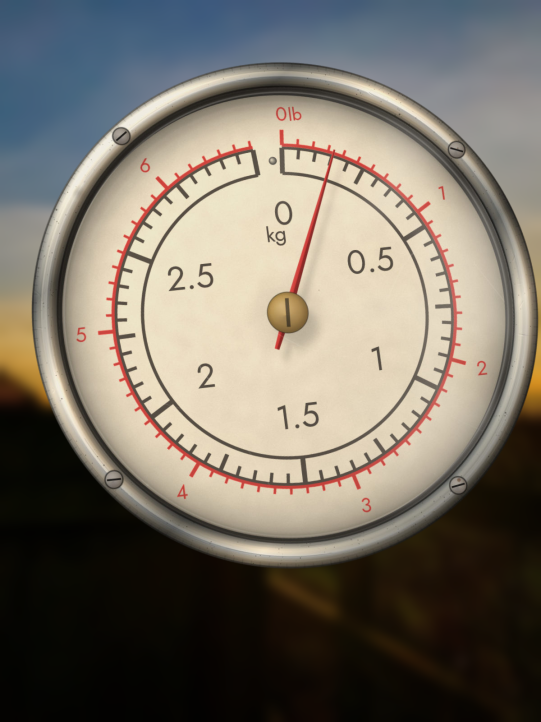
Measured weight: 0.15 kg
